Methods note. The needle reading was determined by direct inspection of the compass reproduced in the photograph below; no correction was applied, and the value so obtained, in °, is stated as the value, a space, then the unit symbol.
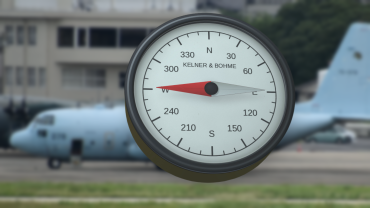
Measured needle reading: 270 °
